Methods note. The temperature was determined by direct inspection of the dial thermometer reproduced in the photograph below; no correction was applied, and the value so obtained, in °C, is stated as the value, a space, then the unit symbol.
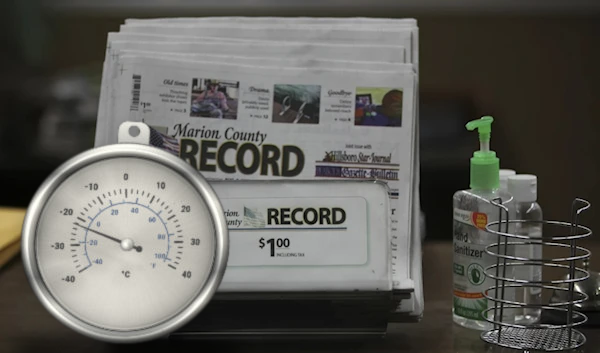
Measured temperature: -22 °C
